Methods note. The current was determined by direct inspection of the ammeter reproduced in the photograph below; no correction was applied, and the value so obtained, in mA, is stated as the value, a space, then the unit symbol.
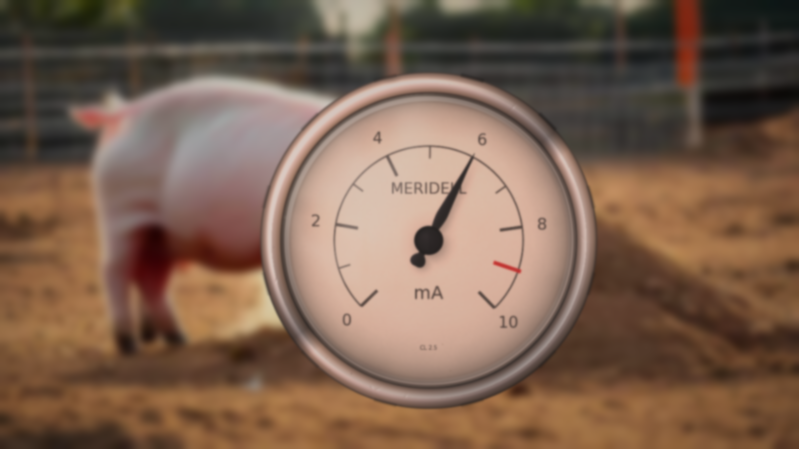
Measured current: 6 mA
